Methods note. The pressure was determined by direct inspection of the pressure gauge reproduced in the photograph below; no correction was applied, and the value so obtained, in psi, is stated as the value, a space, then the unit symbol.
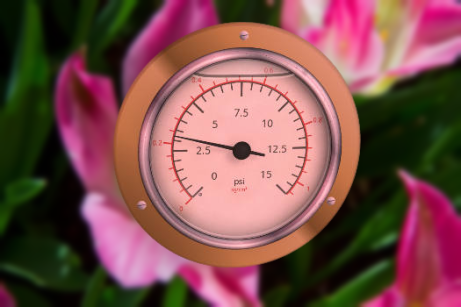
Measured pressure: 3.25 psi
